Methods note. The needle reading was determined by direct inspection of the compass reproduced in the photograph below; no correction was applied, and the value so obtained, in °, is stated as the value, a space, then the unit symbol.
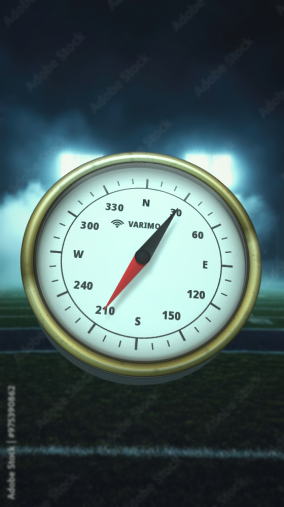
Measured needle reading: 210 °
